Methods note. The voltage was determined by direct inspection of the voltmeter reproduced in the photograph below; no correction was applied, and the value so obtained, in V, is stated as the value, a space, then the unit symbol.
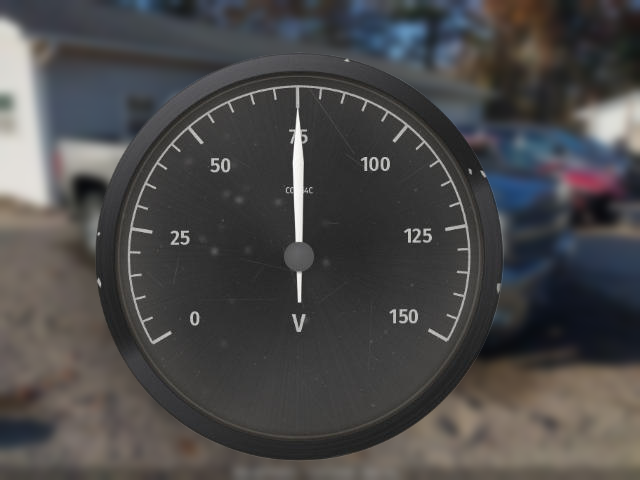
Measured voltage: 75 V
